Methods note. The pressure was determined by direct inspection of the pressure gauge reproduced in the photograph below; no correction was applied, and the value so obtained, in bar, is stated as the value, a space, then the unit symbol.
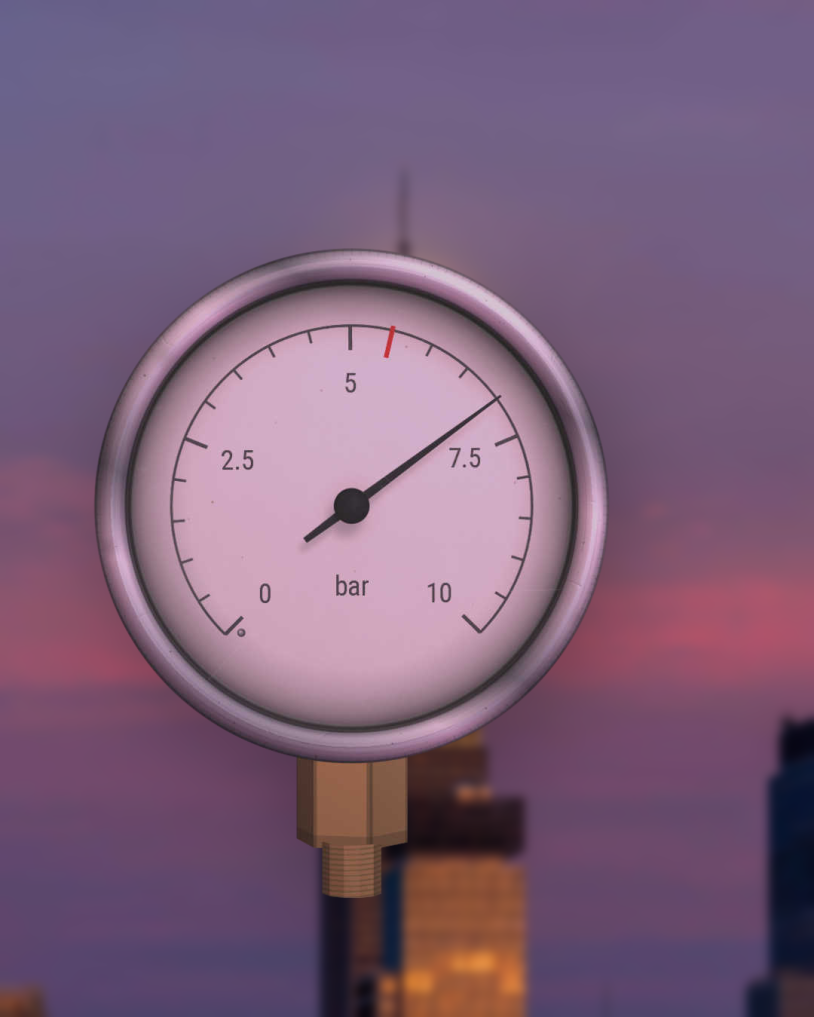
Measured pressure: 7 bar
